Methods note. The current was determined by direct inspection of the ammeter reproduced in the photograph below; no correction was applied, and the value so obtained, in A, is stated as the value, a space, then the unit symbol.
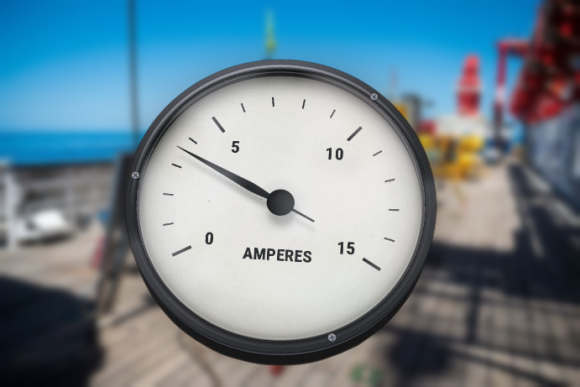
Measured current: 3.5 A
